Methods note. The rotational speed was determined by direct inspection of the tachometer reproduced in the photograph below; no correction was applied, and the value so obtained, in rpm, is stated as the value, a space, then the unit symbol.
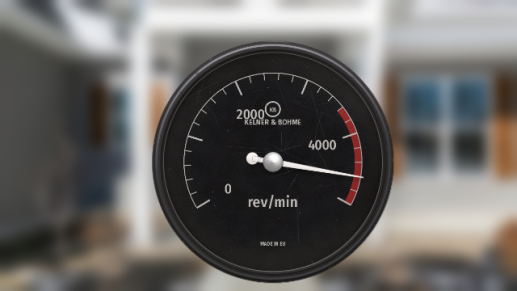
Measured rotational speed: 4600 rpm
